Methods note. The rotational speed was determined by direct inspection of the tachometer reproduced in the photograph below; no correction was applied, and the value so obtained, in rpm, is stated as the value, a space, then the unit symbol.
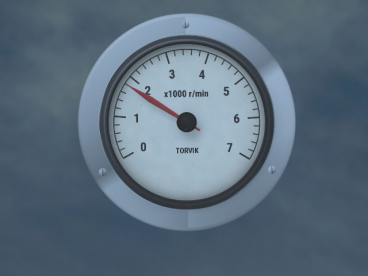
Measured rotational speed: 1800 rpm
